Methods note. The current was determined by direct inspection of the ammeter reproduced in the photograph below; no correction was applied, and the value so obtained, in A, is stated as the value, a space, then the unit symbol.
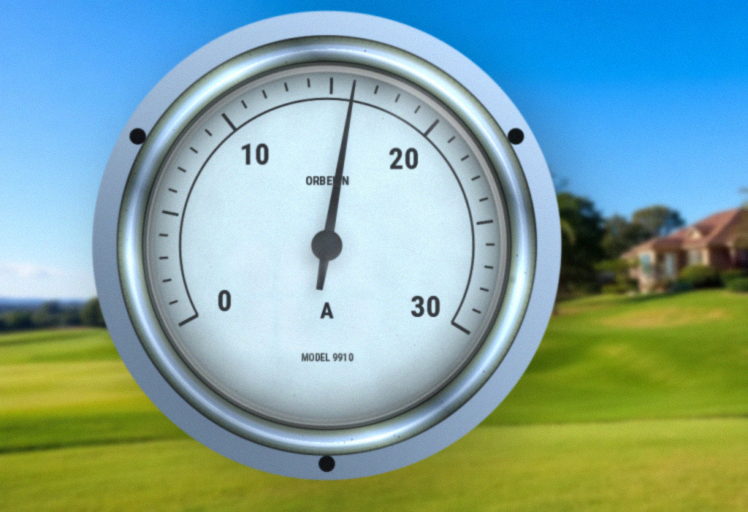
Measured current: 16 A
